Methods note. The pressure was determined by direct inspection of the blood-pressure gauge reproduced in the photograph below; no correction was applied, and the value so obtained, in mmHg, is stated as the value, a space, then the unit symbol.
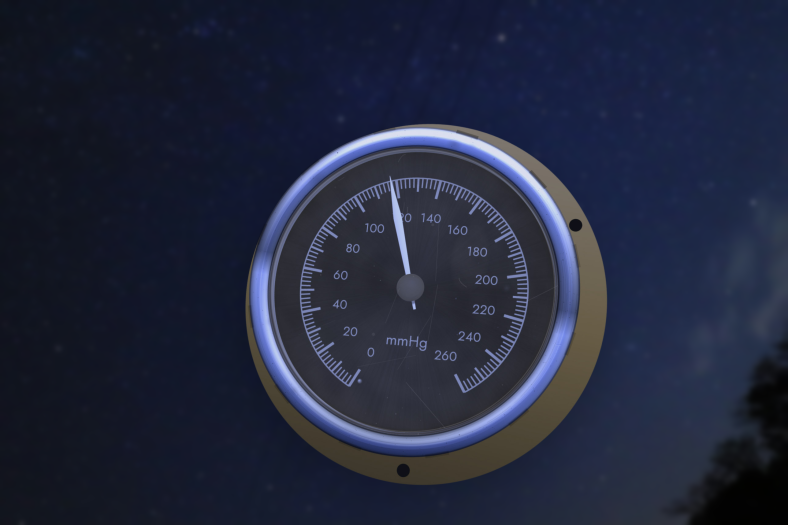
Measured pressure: 118 mmHg
